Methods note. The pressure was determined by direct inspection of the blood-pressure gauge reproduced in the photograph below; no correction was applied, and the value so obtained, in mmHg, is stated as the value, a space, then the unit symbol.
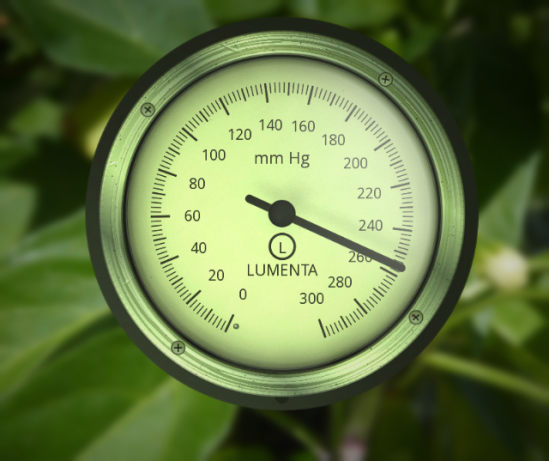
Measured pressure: 256 mmHg
